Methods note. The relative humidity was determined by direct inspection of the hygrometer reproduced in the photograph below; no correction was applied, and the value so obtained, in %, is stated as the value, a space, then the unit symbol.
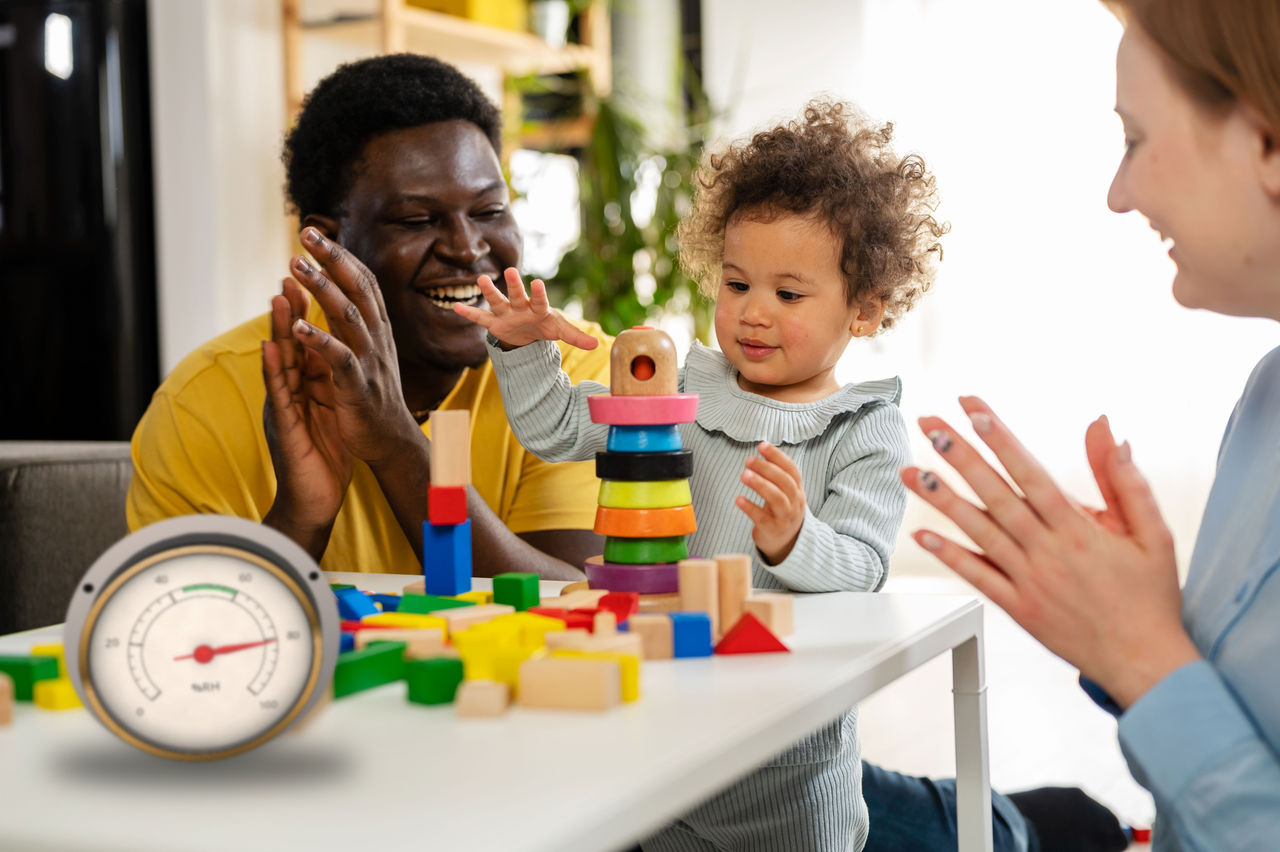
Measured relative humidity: 80 %
